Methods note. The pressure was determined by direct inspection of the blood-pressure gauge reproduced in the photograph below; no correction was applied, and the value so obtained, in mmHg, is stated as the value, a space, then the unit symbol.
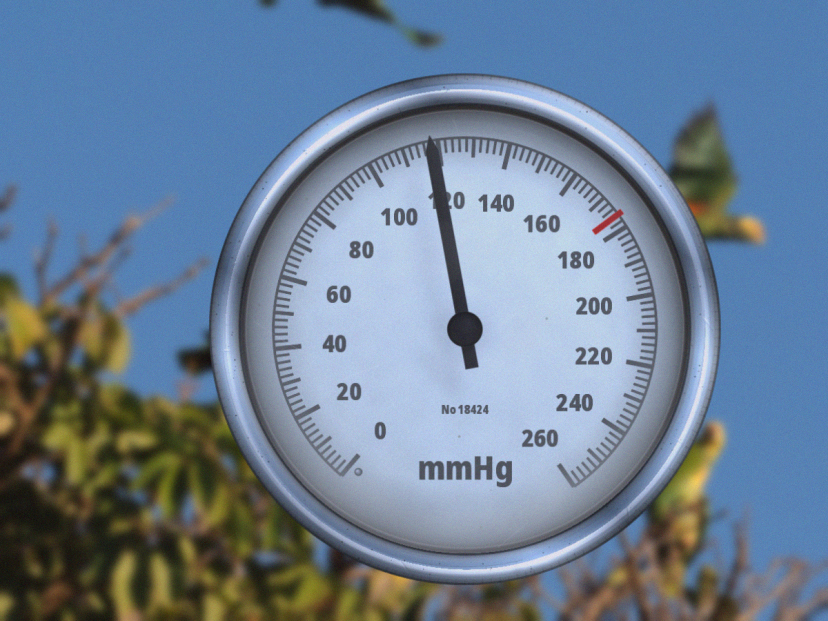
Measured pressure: 118 mmHg
